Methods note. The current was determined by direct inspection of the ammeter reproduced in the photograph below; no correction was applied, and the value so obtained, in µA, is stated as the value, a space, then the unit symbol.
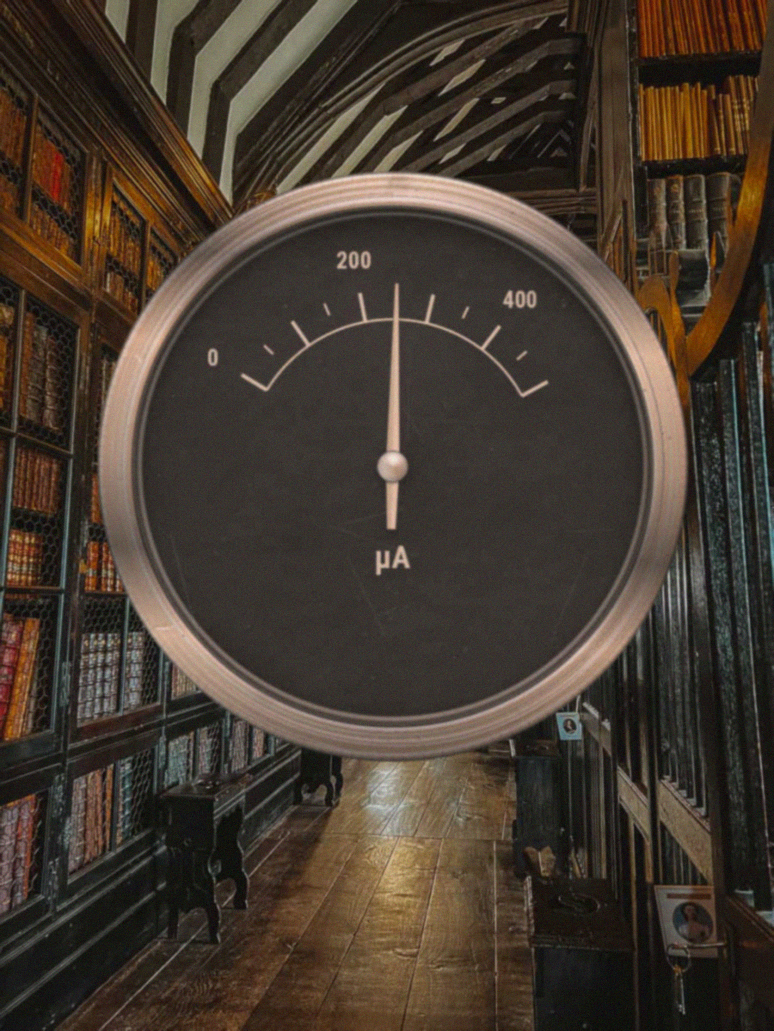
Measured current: 250 µA
